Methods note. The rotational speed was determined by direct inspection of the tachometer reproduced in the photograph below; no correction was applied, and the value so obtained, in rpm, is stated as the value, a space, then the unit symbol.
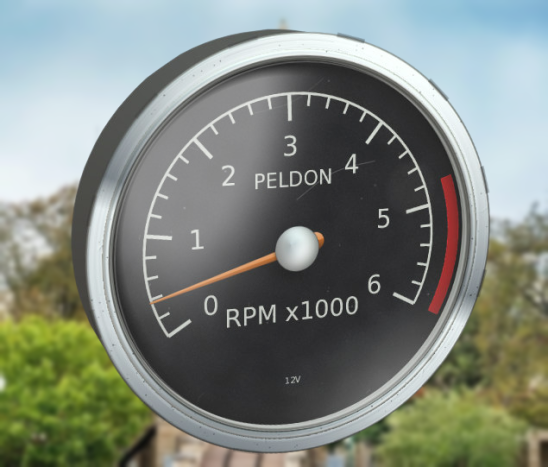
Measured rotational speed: 400 rpm
